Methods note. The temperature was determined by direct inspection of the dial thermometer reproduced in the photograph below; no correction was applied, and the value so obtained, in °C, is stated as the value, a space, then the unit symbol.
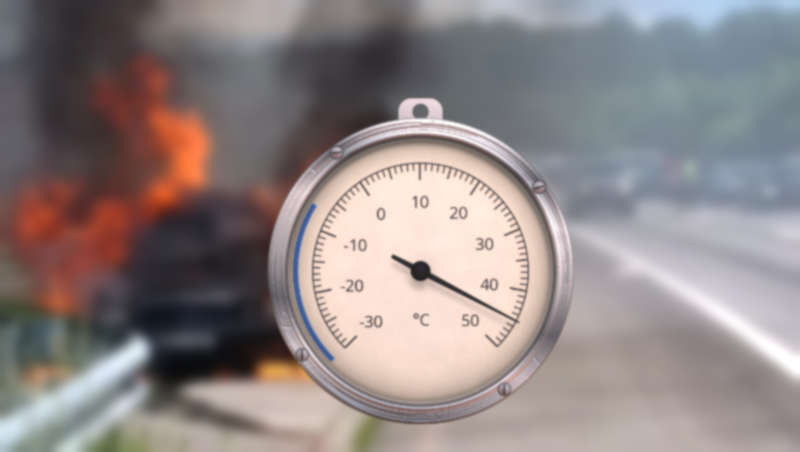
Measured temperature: 45 °C
